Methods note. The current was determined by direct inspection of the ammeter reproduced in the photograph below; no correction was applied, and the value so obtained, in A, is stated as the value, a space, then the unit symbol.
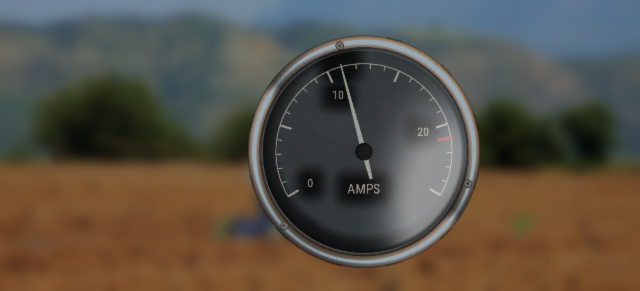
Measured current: 11 A
